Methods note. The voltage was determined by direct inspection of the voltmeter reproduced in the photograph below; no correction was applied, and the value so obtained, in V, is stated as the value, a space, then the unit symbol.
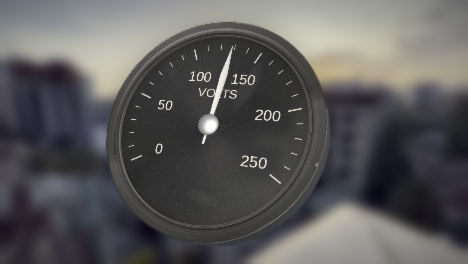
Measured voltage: 130 V
